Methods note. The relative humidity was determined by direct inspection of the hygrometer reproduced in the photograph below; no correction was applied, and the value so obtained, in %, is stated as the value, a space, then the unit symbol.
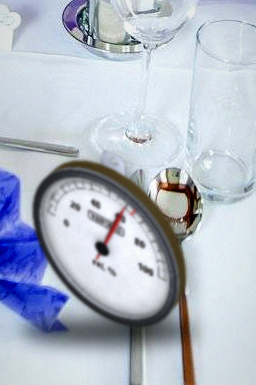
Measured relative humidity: 60 %
